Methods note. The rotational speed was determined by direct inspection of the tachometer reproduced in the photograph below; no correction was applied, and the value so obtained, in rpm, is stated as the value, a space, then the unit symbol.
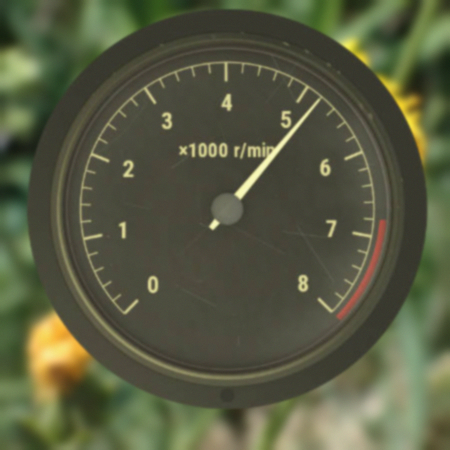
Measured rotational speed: 5200 rpm
